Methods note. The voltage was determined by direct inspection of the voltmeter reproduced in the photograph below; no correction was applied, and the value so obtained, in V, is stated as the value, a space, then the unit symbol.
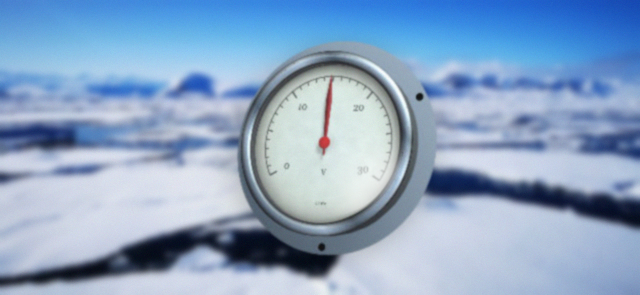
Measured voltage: 15 V
